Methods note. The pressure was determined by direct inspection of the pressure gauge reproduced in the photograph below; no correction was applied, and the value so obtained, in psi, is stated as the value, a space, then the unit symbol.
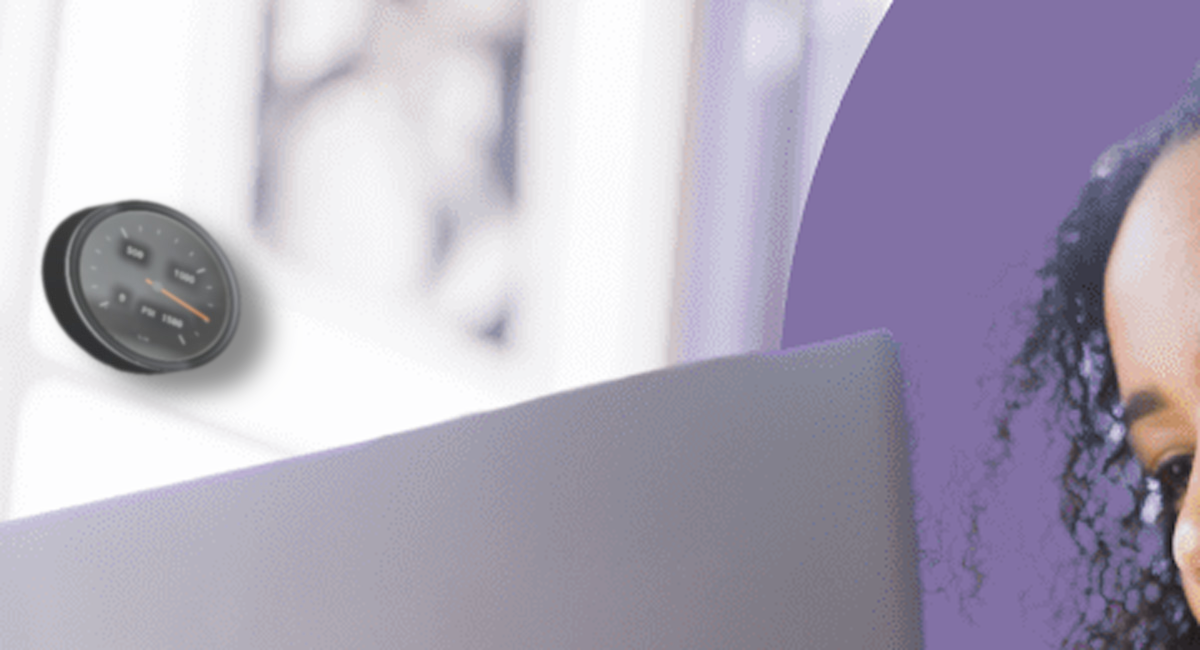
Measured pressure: 1300 psi
